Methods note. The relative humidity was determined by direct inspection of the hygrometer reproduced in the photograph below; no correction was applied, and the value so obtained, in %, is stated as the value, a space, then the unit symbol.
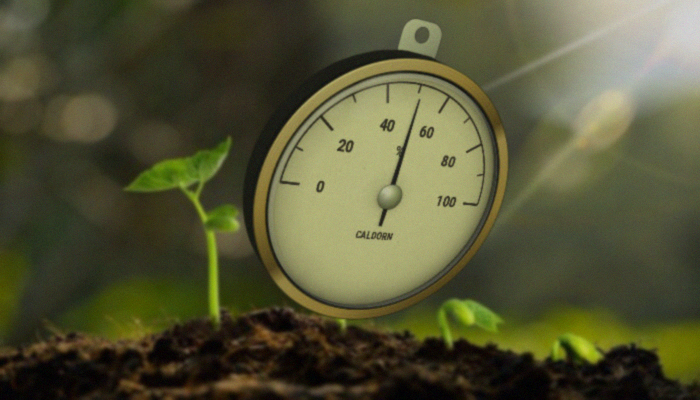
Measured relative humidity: 50 %
